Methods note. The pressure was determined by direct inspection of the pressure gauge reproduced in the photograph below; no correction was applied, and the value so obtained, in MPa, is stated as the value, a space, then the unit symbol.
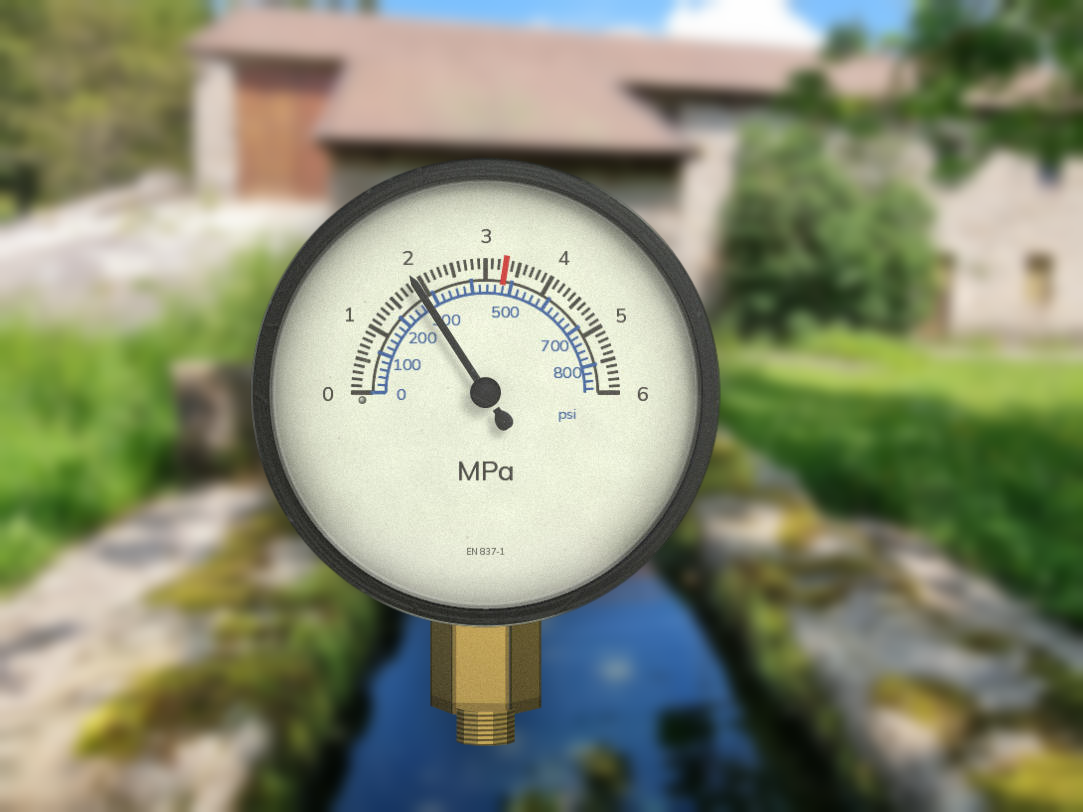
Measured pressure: 1.9 MPa
